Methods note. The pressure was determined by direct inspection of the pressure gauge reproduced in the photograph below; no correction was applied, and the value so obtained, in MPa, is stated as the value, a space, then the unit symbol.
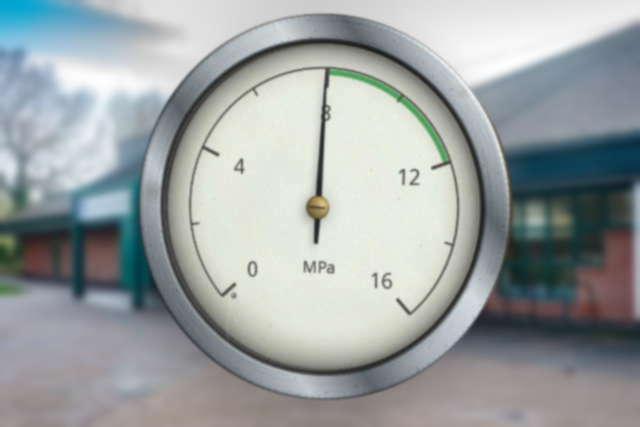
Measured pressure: 8 MPa
